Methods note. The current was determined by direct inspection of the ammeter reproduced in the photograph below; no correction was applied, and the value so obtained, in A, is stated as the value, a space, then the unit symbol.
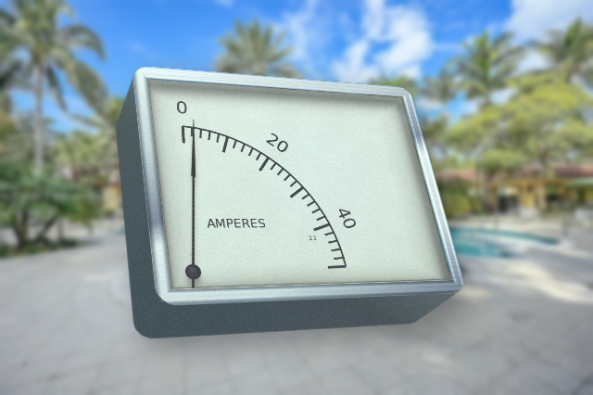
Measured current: 2 A
